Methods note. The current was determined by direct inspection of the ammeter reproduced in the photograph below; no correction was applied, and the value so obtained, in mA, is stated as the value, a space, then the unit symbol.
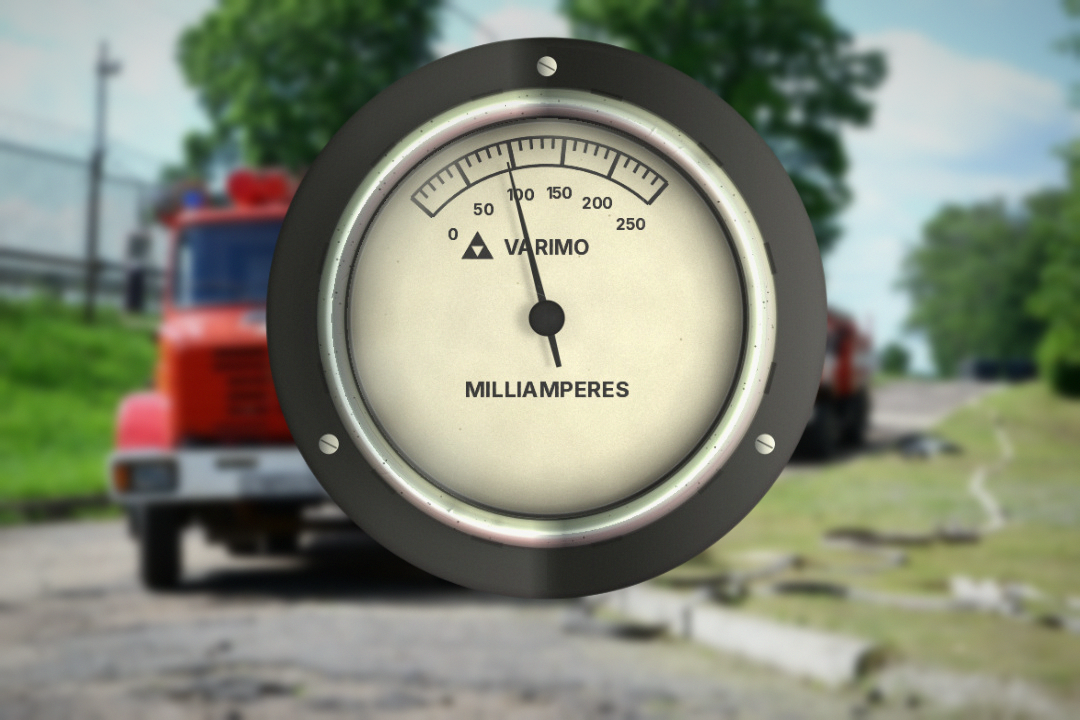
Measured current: 95 mA
